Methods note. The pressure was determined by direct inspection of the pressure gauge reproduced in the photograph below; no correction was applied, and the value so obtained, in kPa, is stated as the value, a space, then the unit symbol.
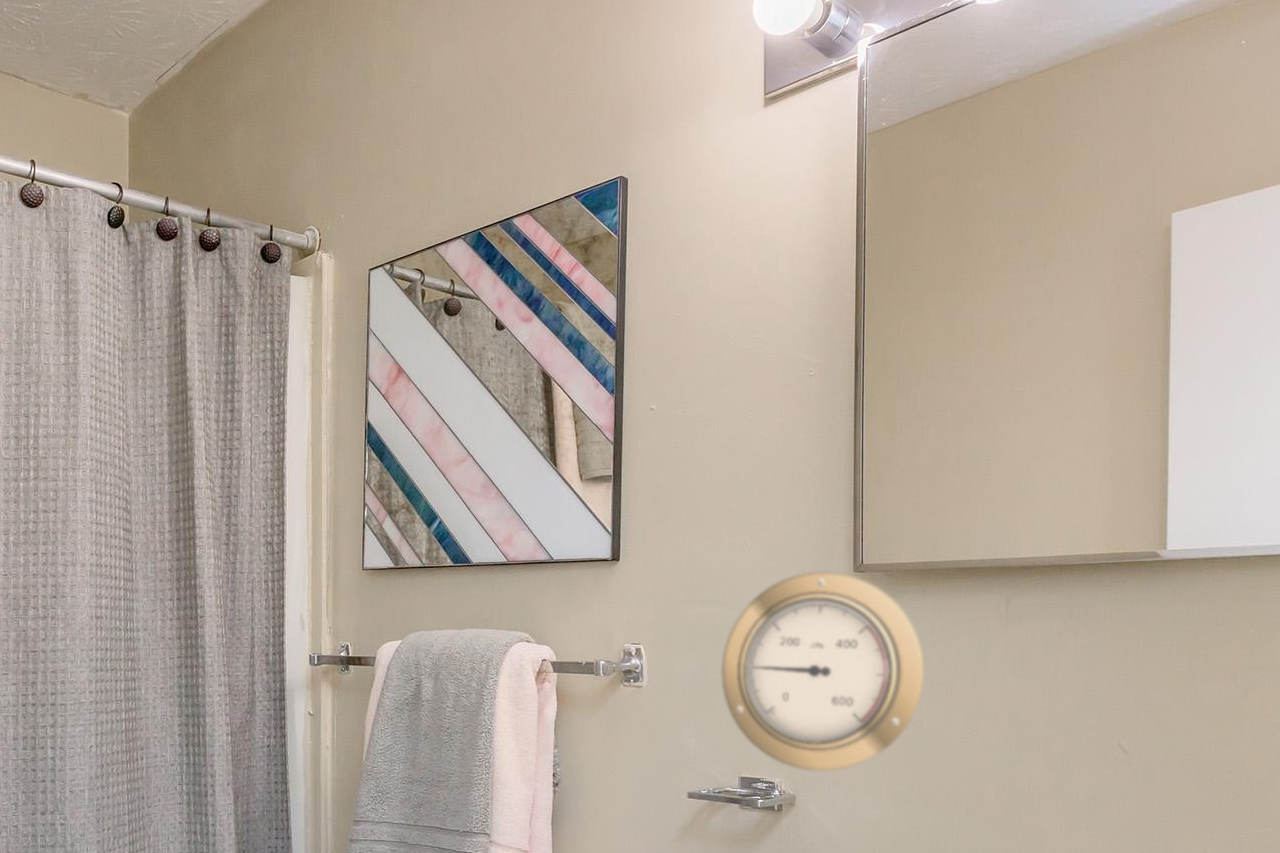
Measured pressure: 100 kPa
